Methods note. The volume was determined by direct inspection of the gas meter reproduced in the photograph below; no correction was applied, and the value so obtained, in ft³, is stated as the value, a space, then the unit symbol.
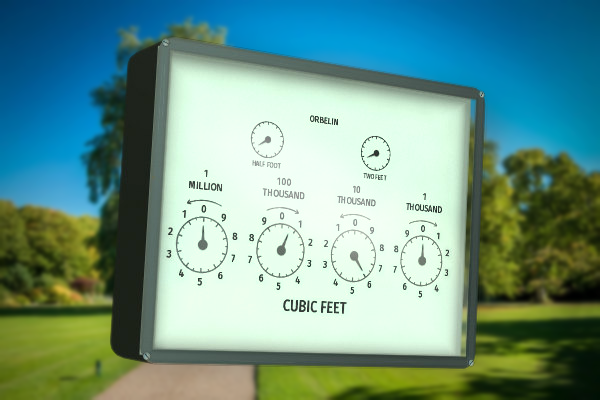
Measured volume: 6000 ft³
